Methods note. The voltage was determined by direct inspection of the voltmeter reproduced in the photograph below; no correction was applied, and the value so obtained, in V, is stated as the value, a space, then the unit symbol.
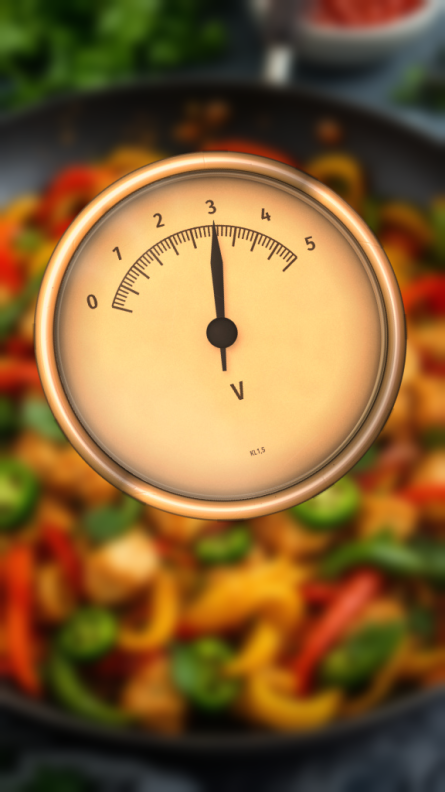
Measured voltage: 3 V
